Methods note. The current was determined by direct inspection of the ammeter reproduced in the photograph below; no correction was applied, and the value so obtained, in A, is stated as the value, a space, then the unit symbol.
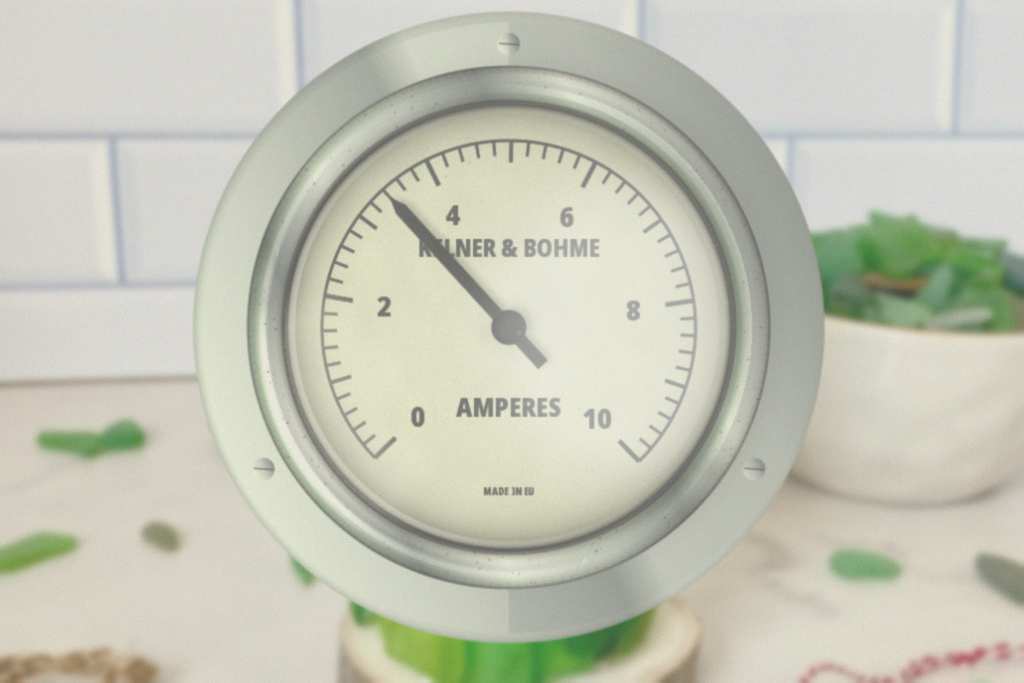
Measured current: 3.4 A
